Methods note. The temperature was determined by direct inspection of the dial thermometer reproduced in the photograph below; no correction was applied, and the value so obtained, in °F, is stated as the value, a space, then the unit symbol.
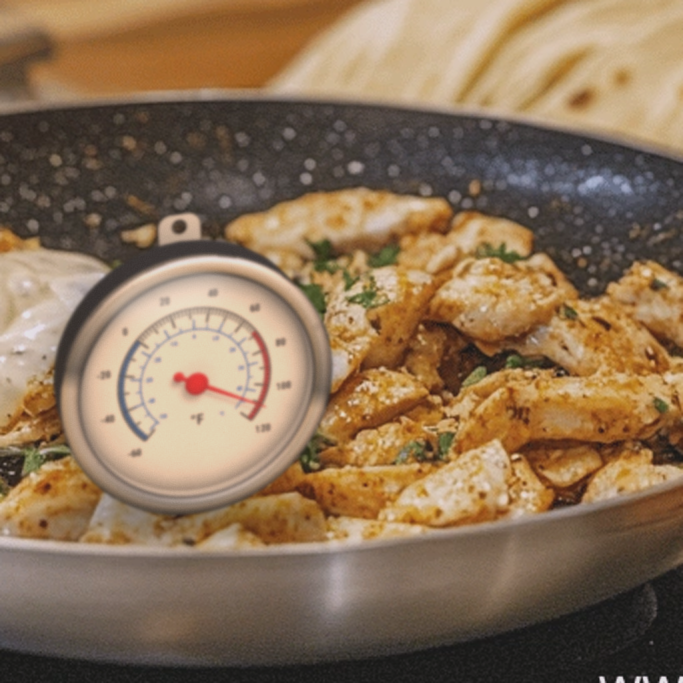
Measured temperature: 110 °F
